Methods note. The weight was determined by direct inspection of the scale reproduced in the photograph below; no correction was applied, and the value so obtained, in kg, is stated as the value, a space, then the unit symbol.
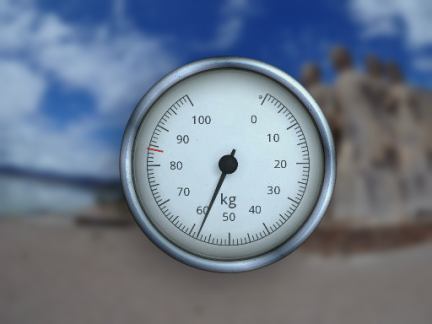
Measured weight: 58 kg
